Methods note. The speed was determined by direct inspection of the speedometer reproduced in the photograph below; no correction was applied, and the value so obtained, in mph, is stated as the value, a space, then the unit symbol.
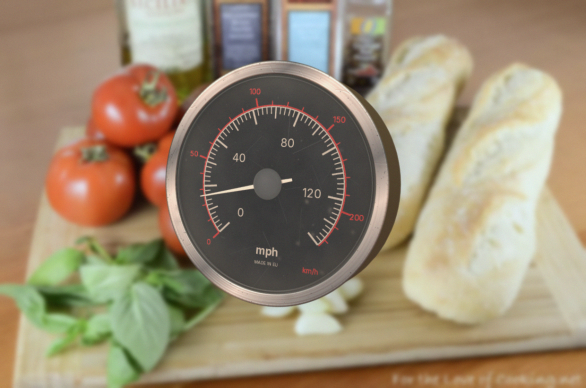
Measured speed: 16 mph
